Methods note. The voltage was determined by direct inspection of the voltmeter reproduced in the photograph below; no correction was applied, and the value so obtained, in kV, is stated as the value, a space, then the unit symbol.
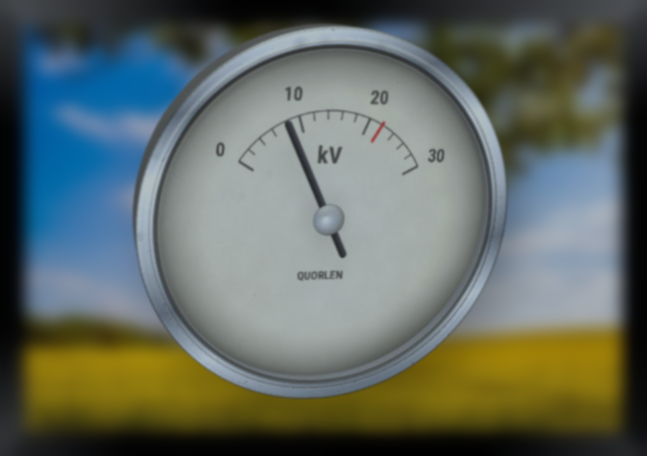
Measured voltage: 8 kV
